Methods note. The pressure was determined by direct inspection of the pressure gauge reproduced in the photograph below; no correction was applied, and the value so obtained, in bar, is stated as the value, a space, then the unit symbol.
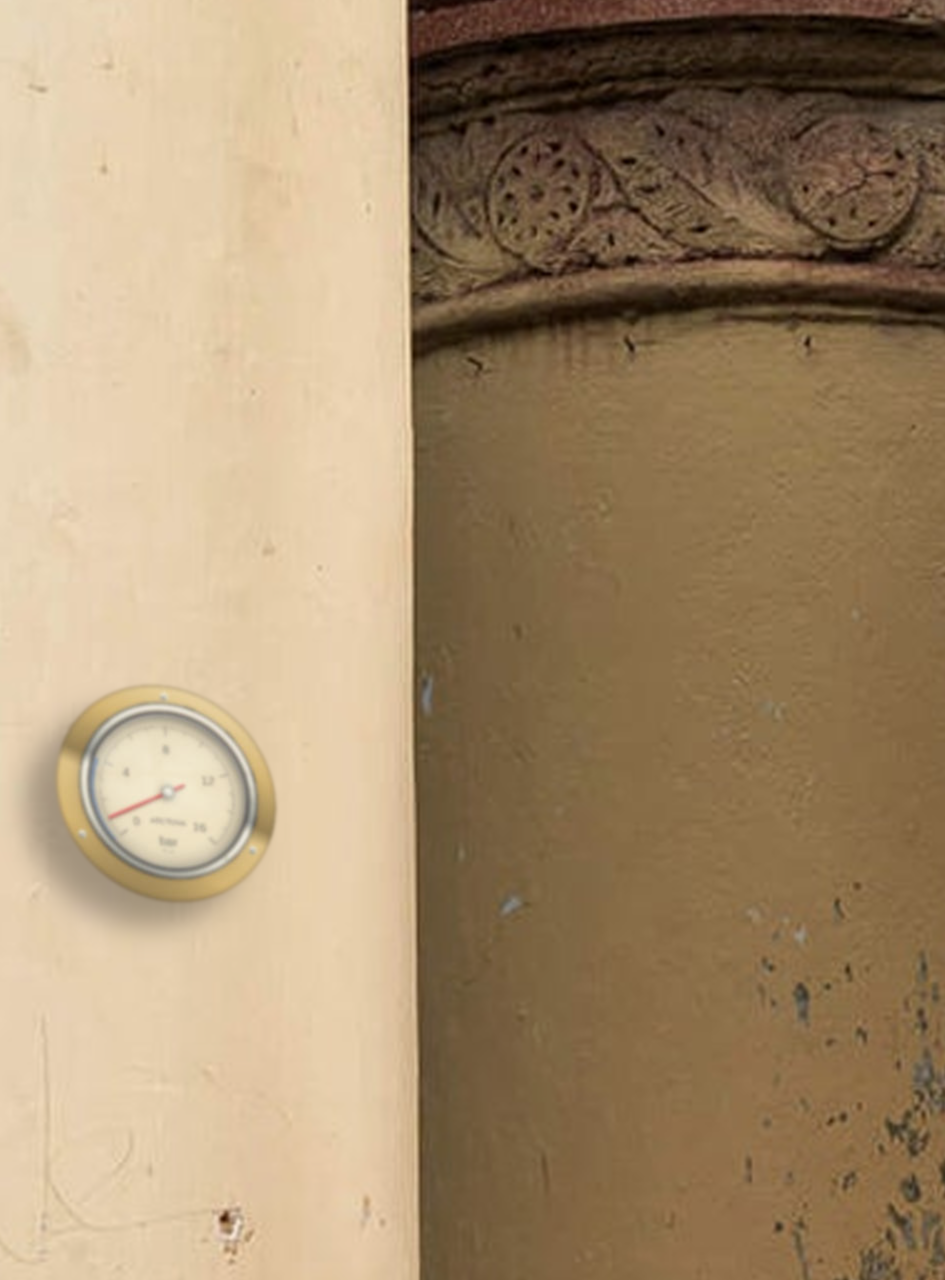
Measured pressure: 1 bar
